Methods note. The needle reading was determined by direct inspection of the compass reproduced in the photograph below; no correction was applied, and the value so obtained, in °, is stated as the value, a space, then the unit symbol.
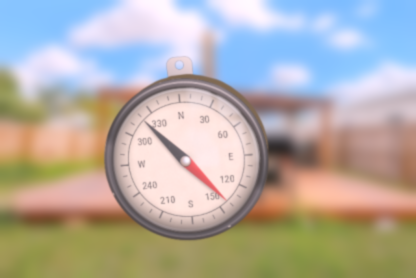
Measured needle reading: 140 °
